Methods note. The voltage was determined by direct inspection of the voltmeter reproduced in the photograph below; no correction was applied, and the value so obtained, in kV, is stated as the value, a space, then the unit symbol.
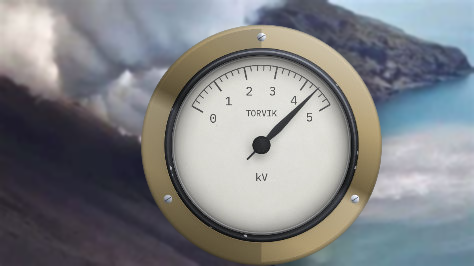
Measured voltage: 4.4 kV
